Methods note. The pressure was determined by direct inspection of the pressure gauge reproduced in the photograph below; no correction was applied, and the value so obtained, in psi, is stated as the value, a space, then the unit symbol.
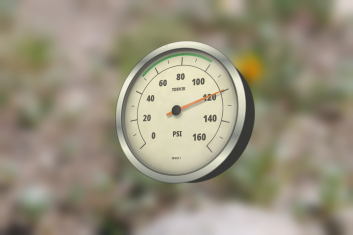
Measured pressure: 120 psi
